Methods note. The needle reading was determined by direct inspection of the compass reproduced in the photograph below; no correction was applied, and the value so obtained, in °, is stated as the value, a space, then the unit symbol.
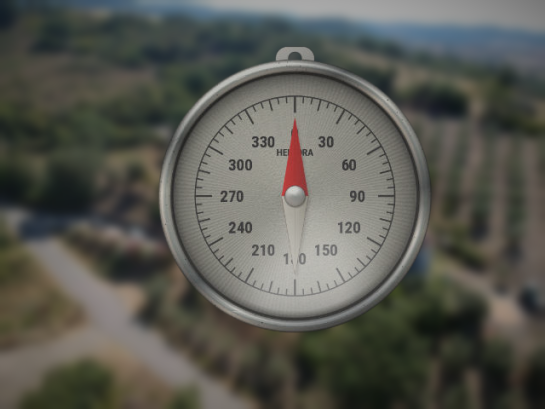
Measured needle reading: 0 °
